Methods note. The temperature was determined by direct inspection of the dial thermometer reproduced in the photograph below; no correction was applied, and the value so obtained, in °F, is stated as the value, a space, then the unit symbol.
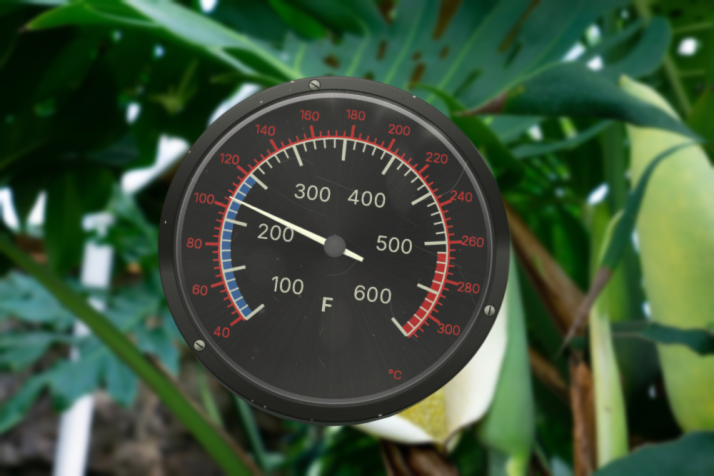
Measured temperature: 220 °F
